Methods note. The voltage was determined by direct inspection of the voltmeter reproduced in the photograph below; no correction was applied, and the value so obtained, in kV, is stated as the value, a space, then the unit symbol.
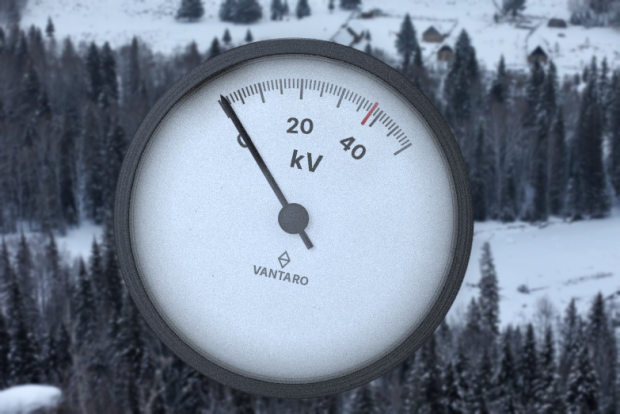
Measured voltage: 1 kV
